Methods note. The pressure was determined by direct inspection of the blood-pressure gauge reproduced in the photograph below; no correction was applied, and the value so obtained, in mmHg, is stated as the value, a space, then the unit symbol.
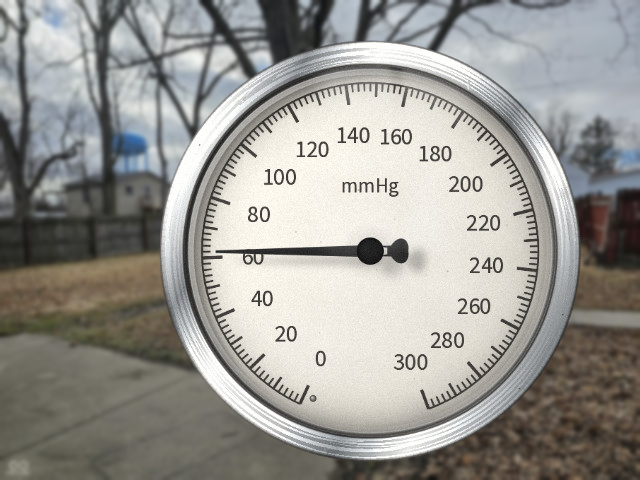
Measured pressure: 62 mmHg
